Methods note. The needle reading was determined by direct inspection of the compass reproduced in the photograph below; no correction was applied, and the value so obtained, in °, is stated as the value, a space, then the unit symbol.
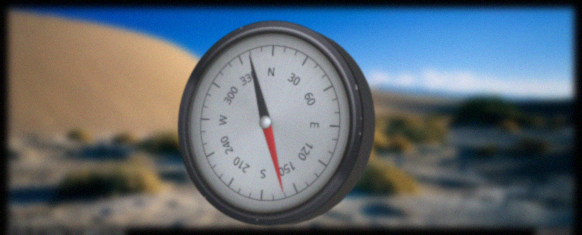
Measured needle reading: 160 °
